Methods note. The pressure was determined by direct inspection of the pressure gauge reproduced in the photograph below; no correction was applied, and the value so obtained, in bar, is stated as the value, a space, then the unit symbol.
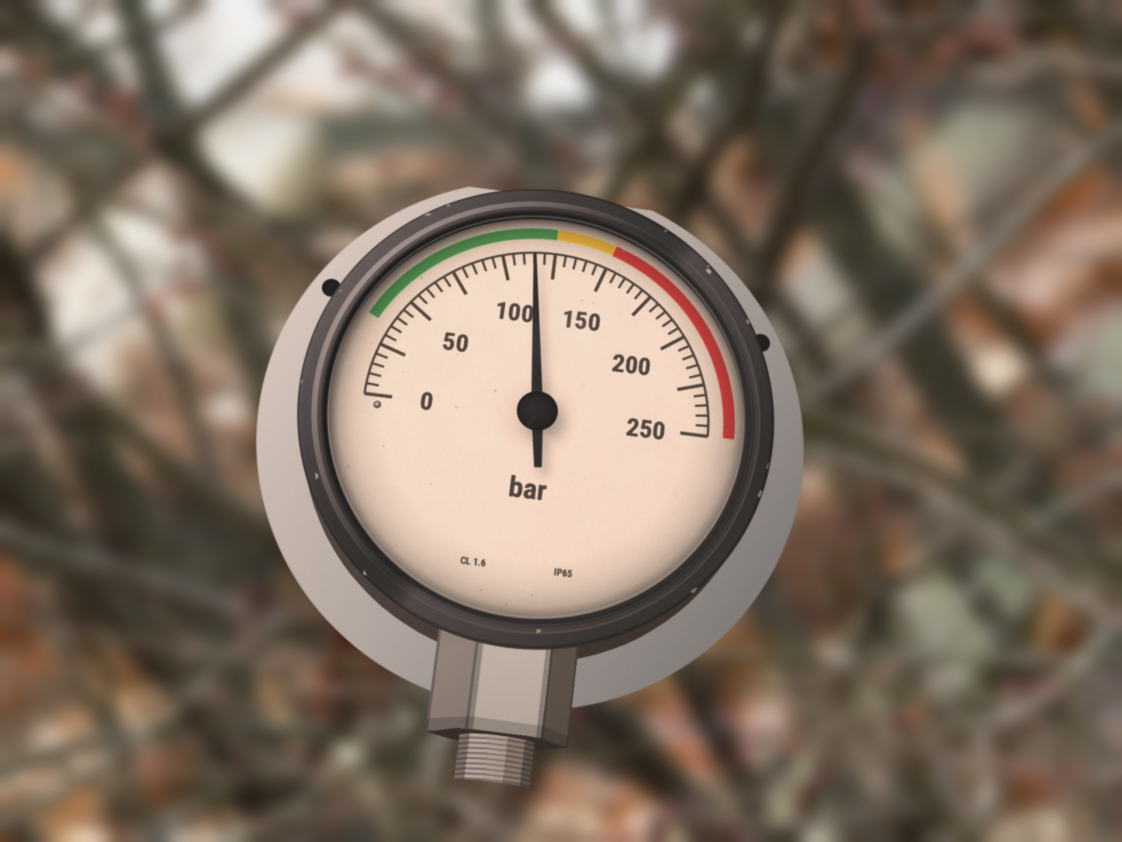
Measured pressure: 115 bar
